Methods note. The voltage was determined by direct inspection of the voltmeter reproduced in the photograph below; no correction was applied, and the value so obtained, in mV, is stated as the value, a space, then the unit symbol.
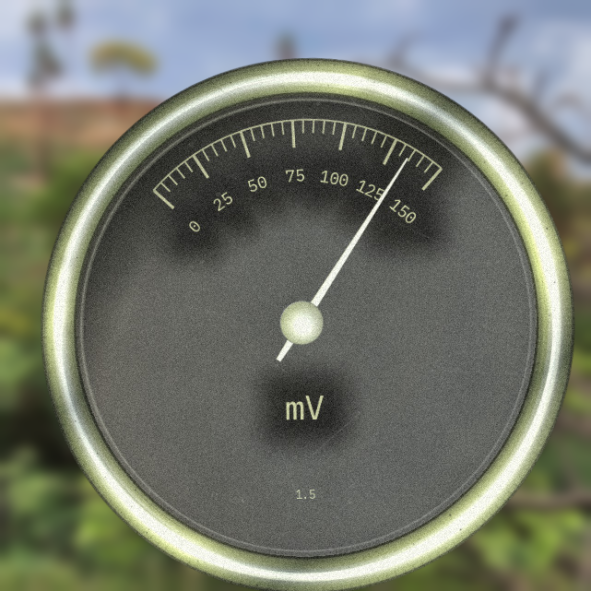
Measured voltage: 135 mV
